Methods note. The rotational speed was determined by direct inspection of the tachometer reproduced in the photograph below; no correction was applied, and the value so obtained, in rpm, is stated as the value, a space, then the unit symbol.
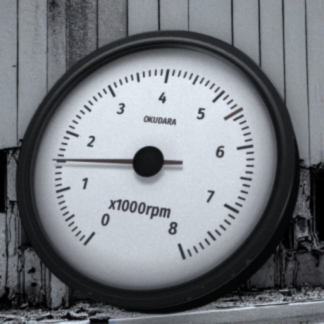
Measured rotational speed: 1500 rpm
